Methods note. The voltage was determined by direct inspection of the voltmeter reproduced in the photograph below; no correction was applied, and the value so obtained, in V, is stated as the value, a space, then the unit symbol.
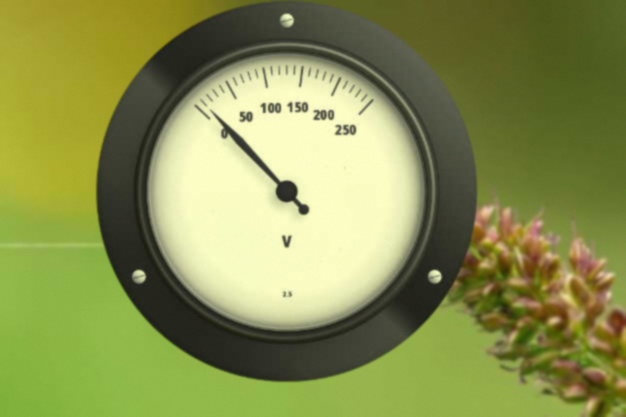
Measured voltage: 10 V
